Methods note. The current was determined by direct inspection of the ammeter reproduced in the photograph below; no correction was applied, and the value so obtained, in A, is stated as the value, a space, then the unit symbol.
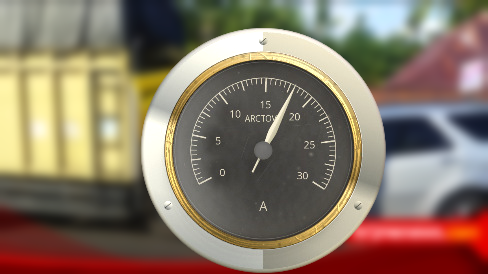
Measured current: 18 A
